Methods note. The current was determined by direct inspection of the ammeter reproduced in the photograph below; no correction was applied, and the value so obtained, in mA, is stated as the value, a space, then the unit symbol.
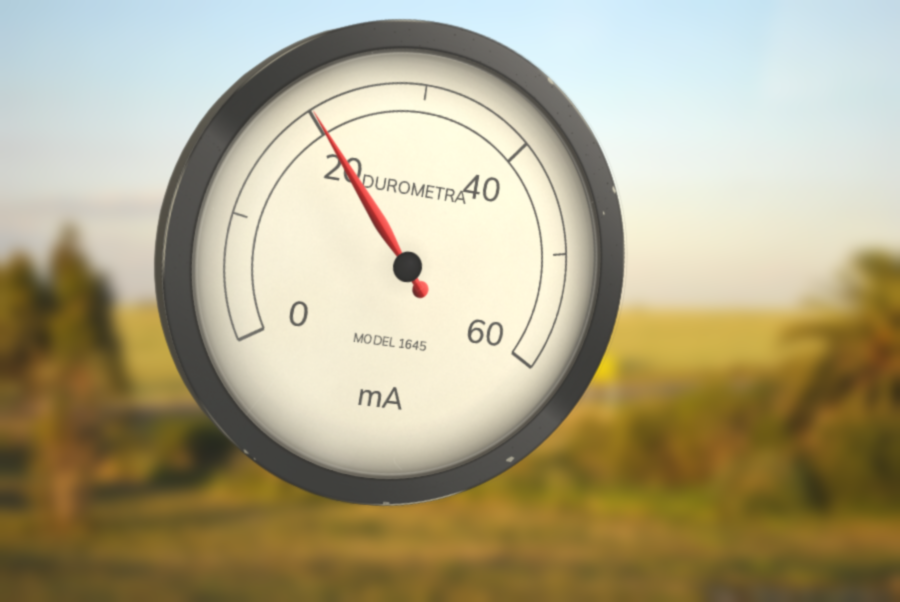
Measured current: 20 mA
